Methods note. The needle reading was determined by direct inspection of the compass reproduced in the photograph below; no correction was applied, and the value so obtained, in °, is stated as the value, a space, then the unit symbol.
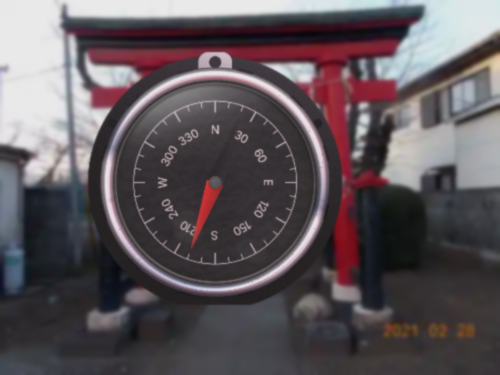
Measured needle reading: 200 °
